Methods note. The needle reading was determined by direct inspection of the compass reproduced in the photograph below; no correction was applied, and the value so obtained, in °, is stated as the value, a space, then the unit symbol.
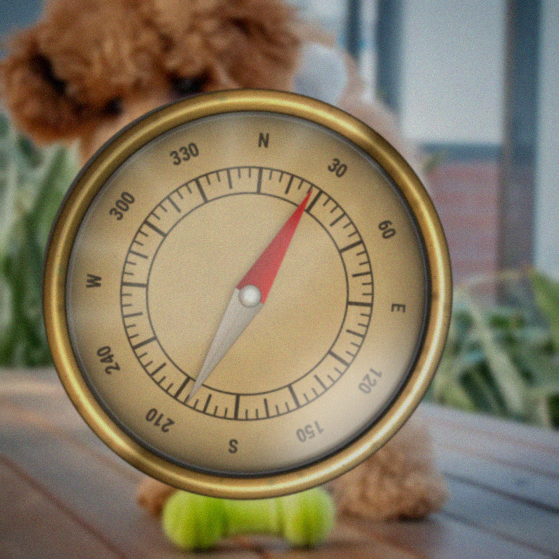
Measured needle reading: 25 °
